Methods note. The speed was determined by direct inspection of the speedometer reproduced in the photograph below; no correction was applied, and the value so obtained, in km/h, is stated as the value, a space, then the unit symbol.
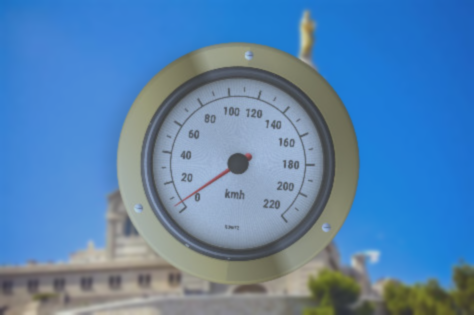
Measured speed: 5 km/h
